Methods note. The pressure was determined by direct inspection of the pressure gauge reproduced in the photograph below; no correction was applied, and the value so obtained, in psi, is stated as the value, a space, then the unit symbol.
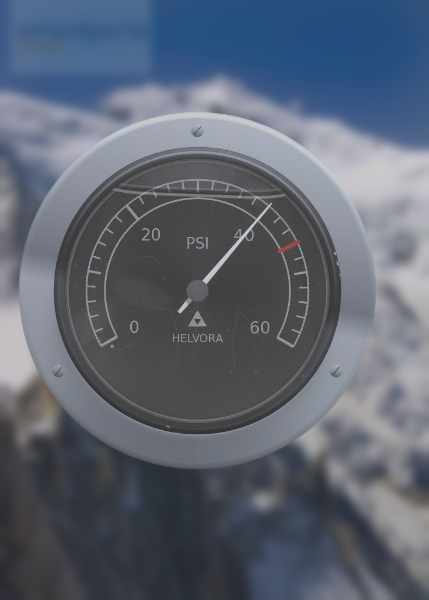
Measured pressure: 40 psi
